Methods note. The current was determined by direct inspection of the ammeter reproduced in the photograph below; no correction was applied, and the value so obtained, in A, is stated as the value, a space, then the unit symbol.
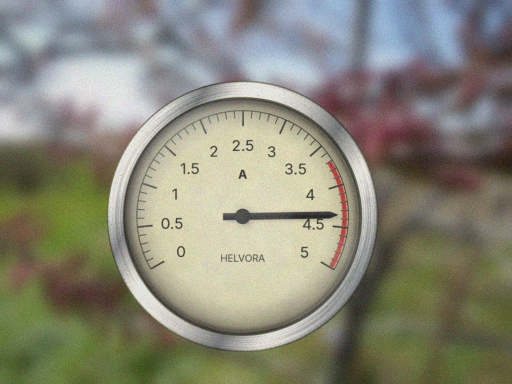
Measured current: 4.35 A
